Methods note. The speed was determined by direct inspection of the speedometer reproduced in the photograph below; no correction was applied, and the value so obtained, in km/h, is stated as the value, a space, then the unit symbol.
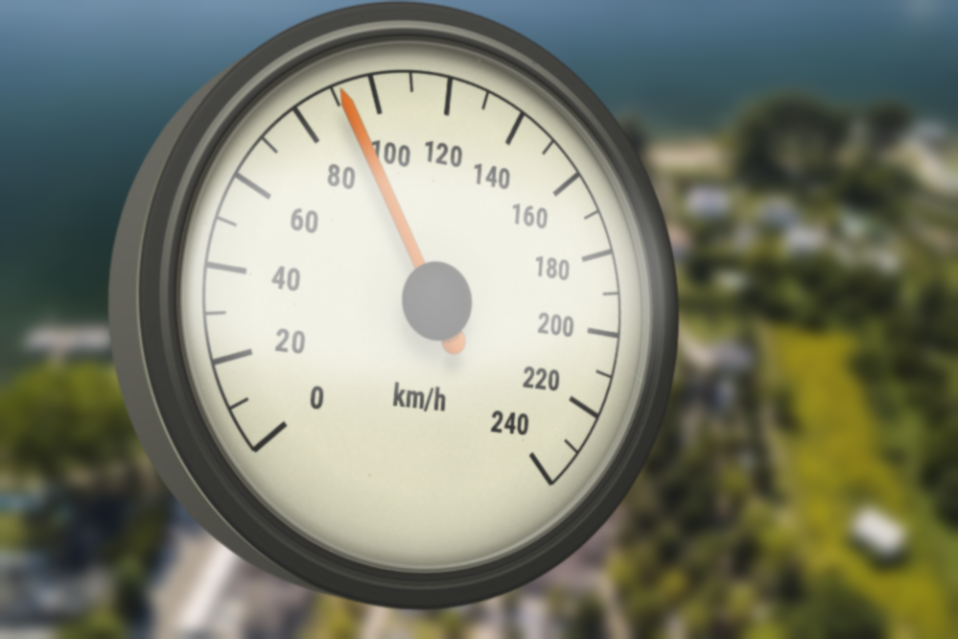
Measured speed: 90 km/h
